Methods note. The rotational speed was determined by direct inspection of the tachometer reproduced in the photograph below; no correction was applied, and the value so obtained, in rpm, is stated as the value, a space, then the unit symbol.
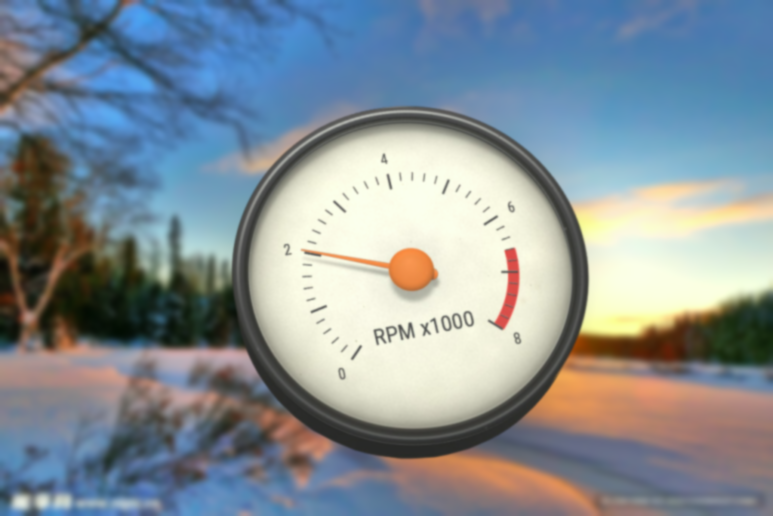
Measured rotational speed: 2000 rpm
